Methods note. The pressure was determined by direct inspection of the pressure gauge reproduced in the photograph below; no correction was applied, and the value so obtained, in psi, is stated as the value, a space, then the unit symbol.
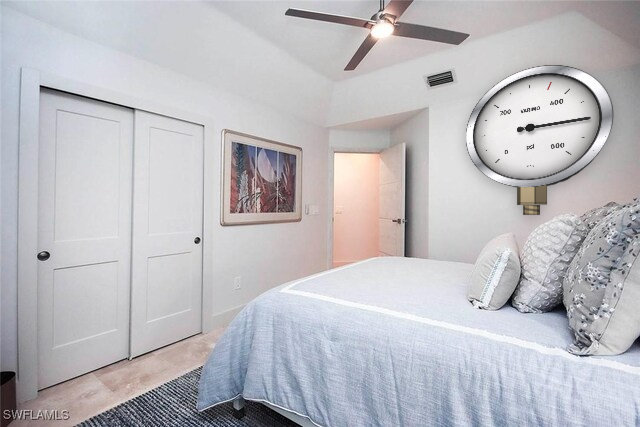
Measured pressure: 500 psi
